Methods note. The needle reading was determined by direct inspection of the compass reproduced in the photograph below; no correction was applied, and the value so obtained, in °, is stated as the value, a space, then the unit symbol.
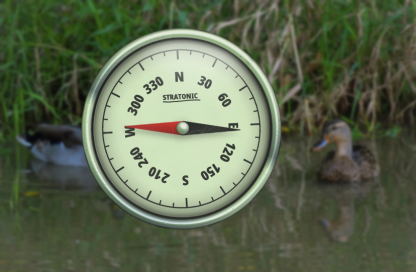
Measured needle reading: 275 °
